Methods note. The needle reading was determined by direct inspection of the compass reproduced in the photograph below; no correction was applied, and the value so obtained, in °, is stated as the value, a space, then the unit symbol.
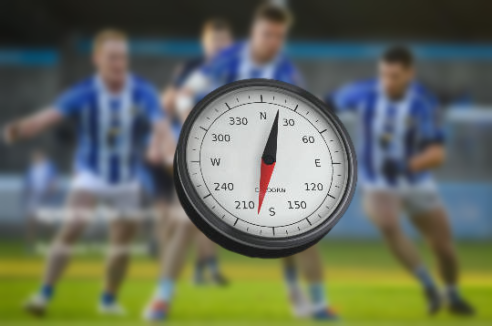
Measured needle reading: 195 °
